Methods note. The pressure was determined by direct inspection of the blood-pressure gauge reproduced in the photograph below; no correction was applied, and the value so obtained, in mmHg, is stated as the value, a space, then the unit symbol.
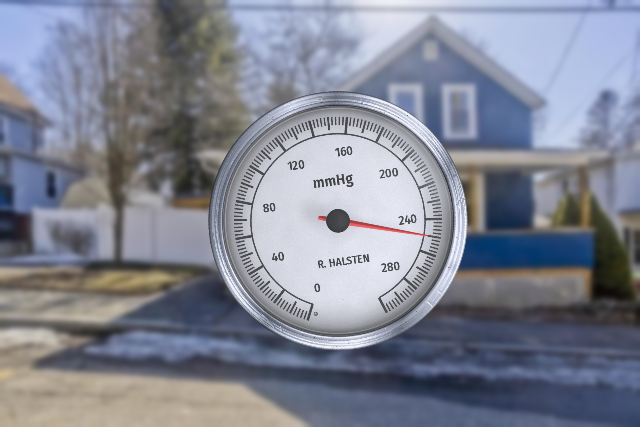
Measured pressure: 250 mmHg
